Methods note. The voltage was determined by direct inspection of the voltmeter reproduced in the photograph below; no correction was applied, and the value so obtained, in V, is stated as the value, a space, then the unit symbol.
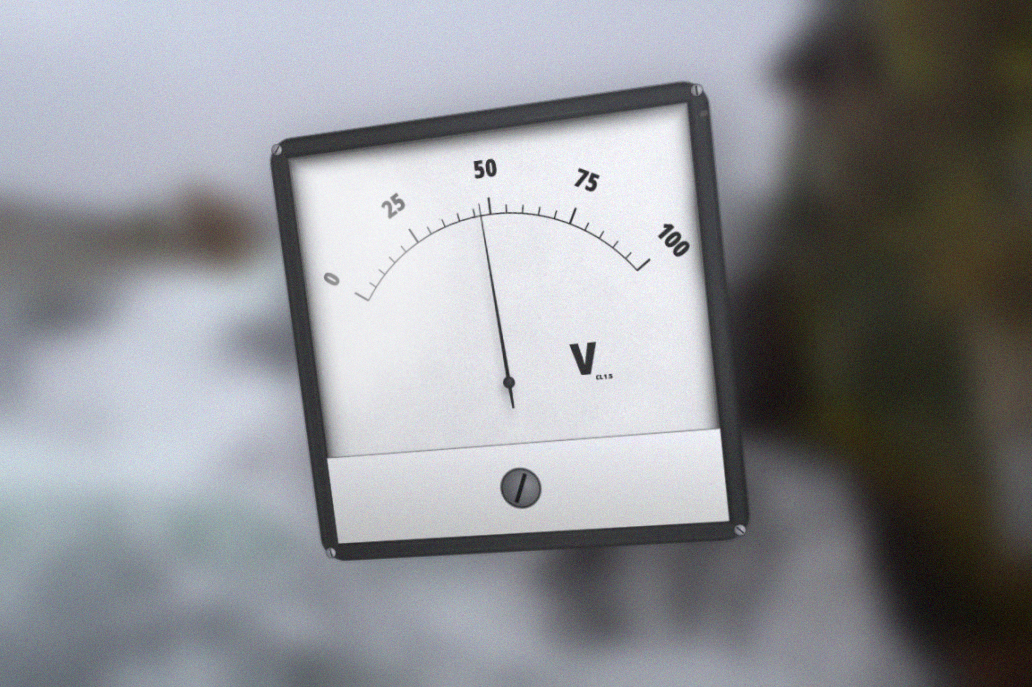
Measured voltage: 47.5 V
